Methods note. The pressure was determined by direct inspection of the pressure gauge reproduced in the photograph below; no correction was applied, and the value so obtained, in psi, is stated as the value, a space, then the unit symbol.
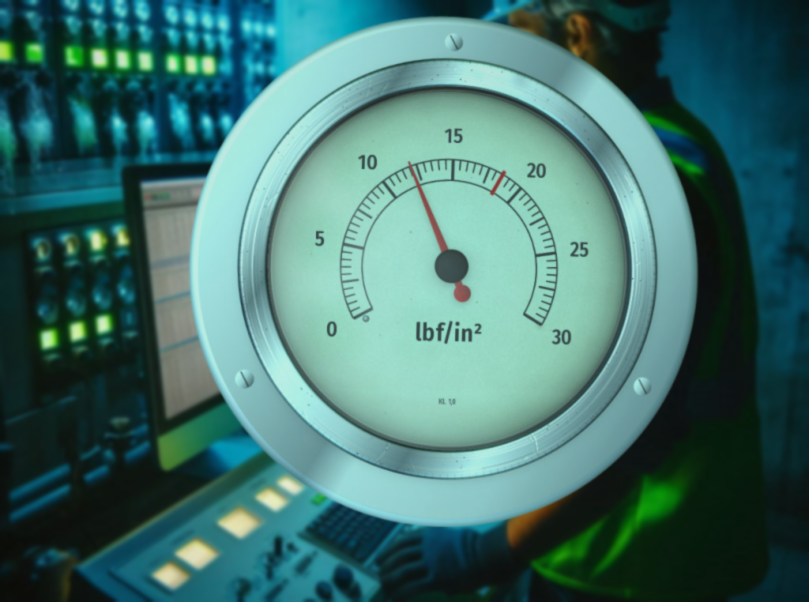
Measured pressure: 12 psi
